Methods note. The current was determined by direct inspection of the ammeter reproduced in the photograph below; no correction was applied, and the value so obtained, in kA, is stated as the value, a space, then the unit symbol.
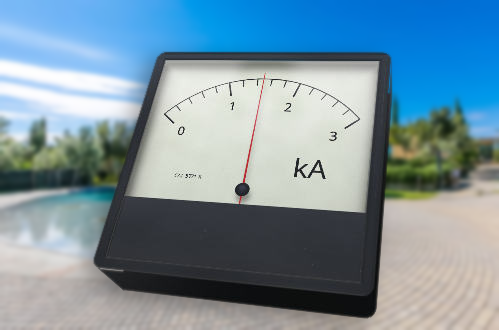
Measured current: 1.5 kA
